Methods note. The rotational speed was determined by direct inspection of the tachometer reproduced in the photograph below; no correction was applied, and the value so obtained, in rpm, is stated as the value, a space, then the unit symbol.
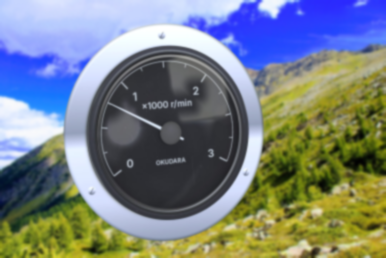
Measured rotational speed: 750 rpm
